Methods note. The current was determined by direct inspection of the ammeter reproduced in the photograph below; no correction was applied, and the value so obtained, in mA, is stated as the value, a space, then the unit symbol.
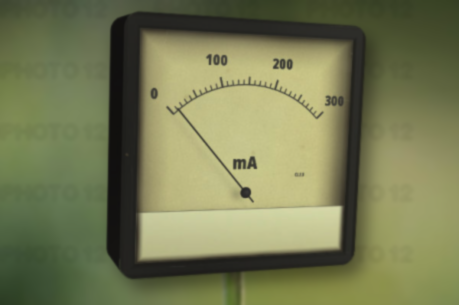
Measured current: 10 mA
